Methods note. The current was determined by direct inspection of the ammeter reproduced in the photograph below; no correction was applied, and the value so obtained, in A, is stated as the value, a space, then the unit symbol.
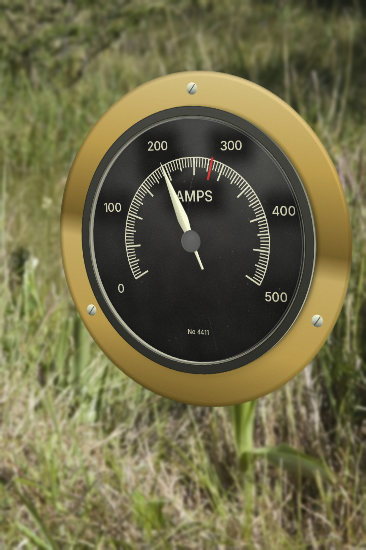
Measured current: 200 A
